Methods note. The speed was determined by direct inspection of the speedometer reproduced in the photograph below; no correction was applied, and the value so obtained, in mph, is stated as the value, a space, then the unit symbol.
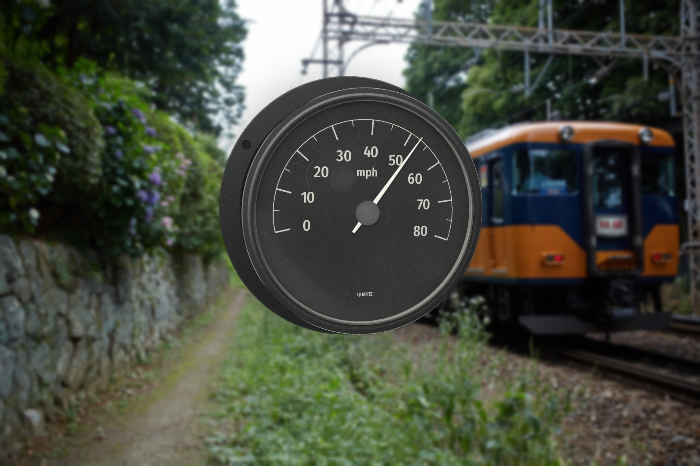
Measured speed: 52.5 mph
